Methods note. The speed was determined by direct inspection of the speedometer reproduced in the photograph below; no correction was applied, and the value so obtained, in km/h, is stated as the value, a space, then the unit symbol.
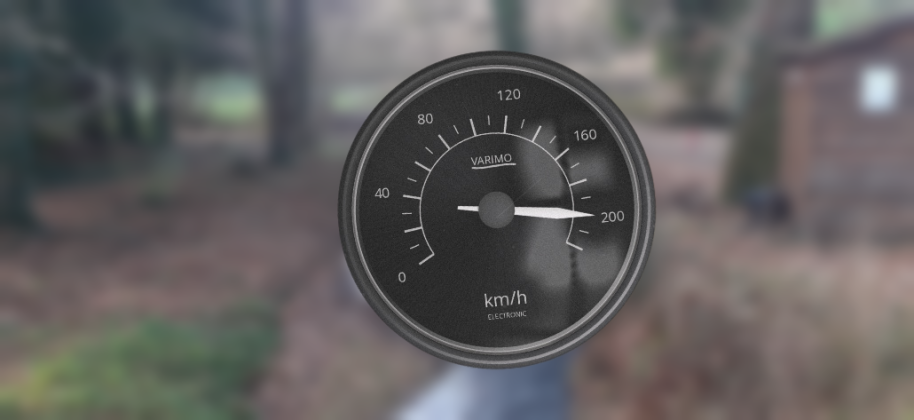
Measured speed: 200 km/h
